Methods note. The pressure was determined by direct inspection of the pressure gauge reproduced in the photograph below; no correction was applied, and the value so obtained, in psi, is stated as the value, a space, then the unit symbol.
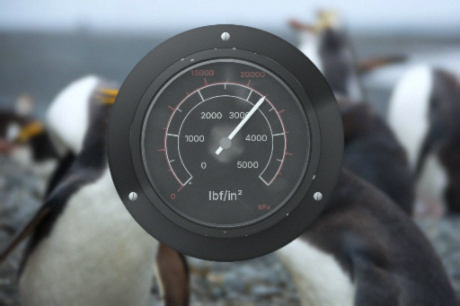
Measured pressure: 3250 psi
